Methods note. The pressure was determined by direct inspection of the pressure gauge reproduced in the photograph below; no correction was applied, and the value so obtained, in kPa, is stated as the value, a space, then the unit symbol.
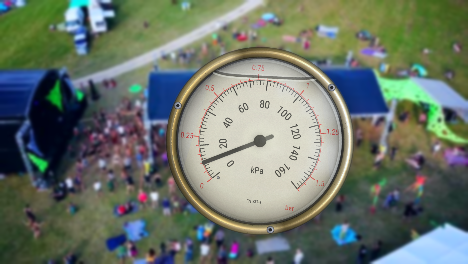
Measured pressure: 10 kPa
